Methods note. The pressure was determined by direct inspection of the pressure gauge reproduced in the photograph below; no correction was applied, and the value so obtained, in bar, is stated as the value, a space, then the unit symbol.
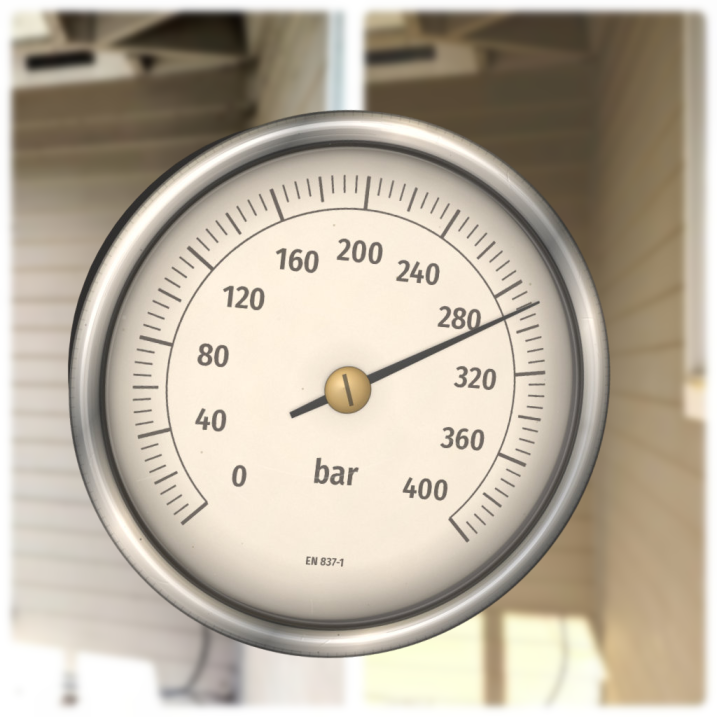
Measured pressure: 290 bar
